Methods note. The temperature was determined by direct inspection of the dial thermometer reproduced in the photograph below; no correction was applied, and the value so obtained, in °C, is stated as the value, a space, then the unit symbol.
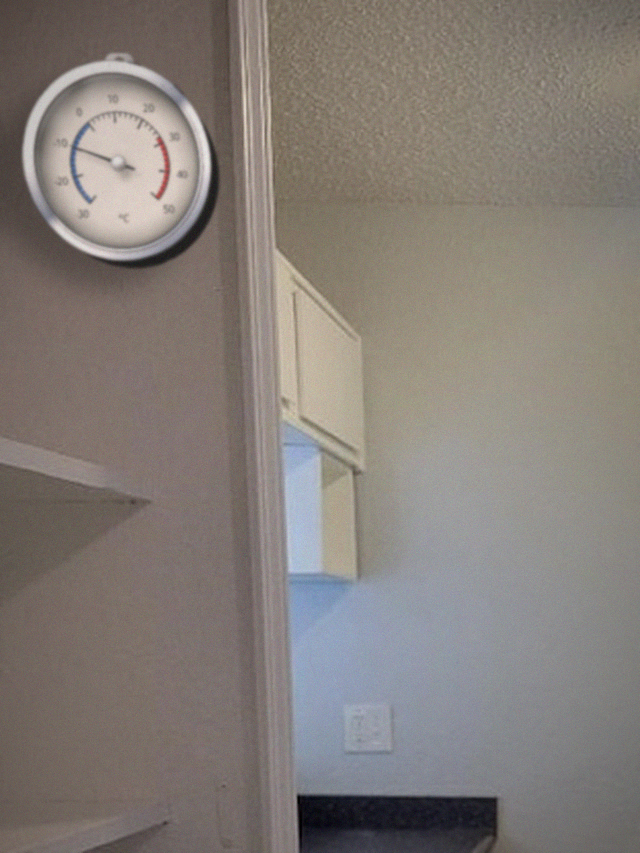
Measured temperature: -10 °C
